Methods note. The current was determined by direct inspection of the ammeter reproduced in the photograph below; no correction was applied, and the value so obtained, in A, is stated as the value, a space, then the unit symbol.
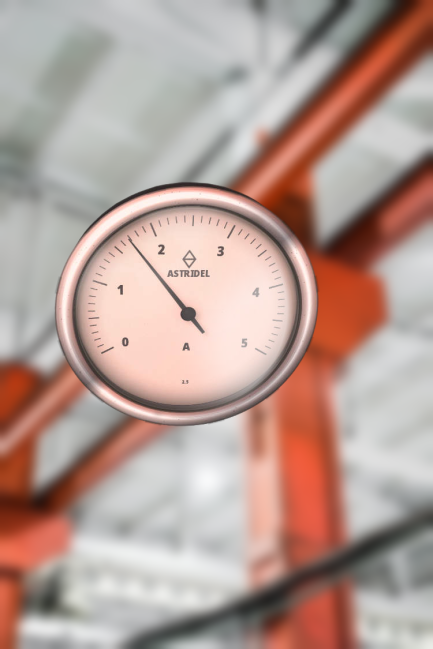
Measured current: 1.7 A
